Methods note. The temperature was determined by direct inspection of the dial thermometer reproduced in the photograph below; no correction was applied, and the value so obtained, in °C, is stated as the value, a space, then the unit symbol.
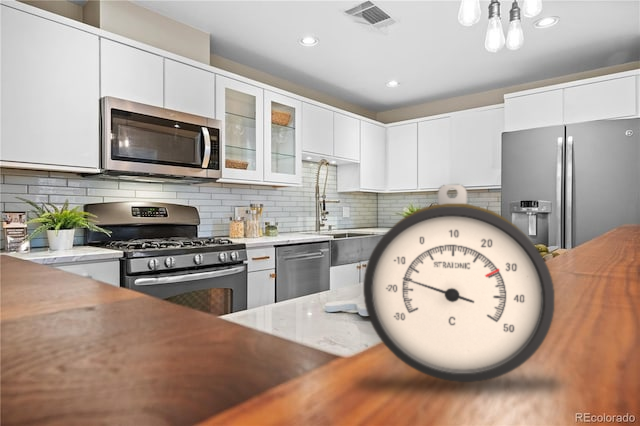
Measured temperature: -15 °C
